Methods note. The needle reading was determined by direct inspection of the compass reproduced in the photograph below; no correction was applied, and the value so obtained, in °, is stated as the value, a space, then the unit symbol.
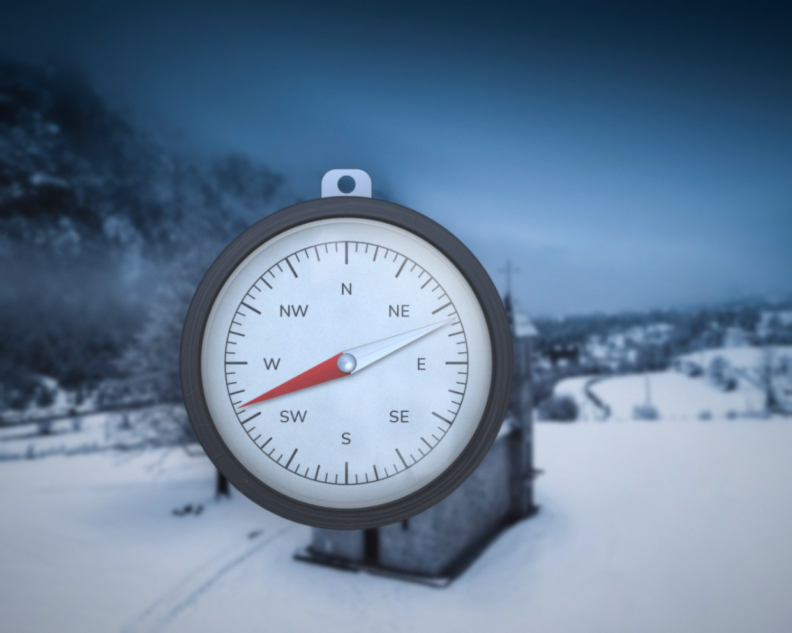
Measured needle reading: 247.5 °
